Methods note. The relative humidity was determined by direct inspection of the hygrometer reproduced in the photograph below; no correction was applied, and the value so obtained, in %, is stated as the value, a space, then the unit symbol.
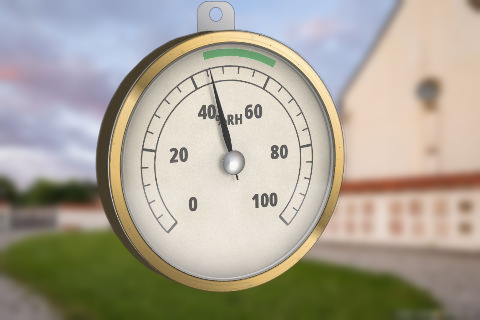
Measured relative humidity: 44 %
